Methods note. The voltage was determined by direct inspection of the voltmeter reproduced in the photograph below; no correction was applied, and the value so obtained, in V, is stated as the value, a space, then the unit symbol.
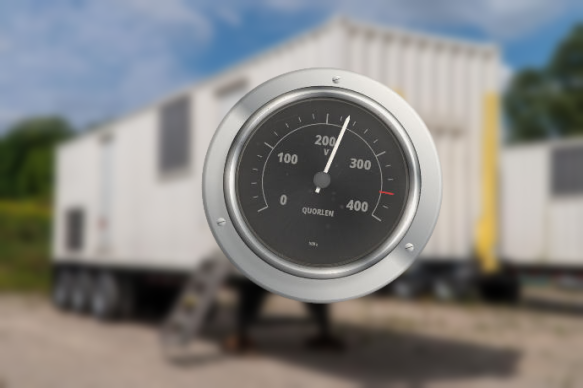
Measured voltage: 230 V
